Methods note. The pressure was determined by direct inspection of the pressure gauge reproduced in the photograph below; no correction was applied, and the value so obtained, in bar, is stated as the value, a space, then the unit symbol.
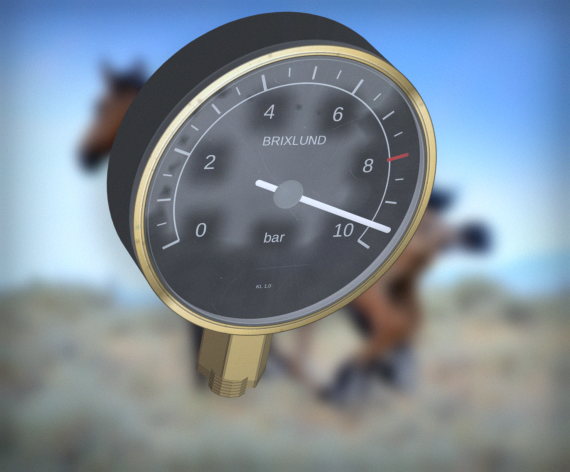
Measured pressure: 9.5 bar
